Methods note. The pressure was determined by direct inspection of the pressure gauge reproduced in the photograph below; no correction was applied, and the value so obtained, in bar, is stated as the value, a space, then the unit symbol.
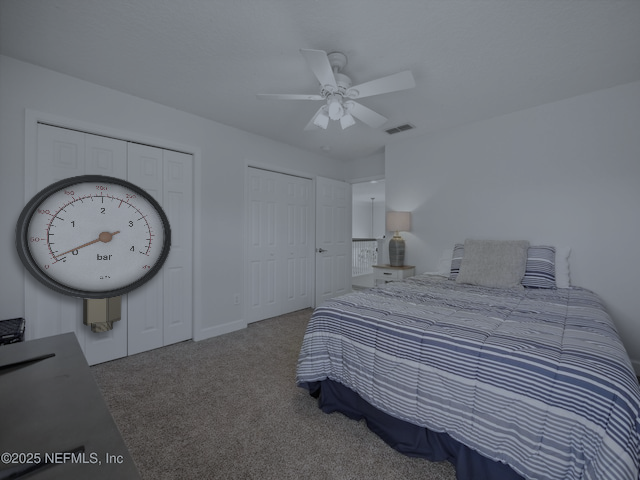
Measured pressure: 0.1 bar
